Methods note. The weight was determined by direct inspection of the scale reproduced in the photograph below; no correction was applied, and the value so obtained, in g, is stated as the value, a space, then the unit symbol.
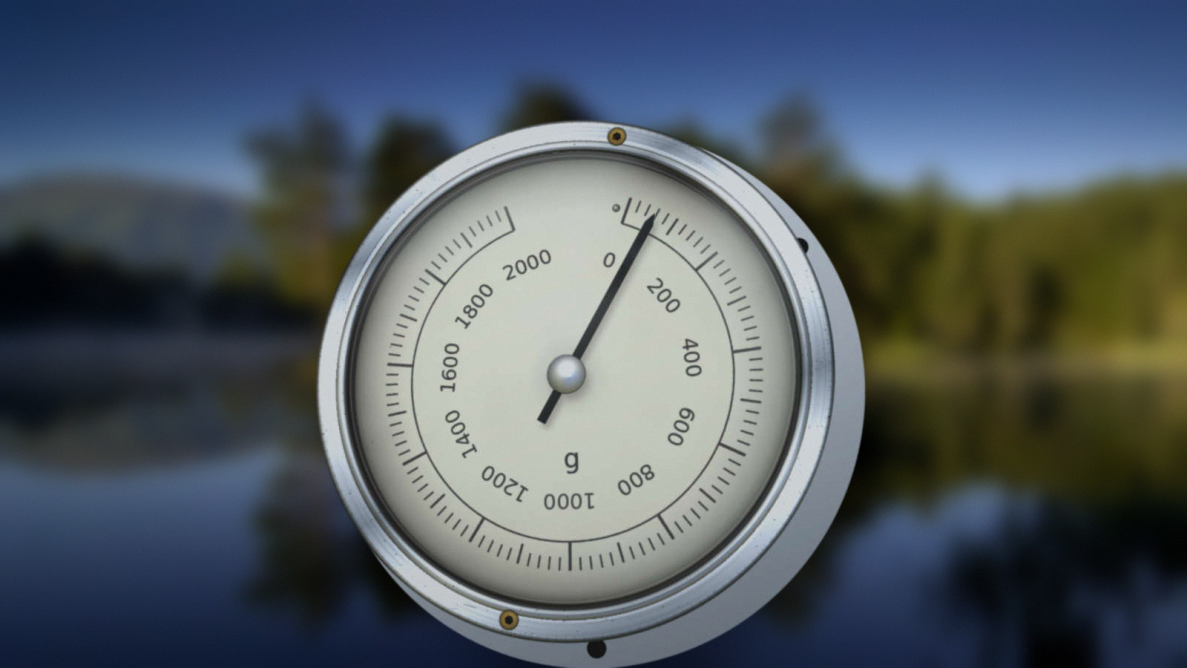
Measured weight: 60 g
